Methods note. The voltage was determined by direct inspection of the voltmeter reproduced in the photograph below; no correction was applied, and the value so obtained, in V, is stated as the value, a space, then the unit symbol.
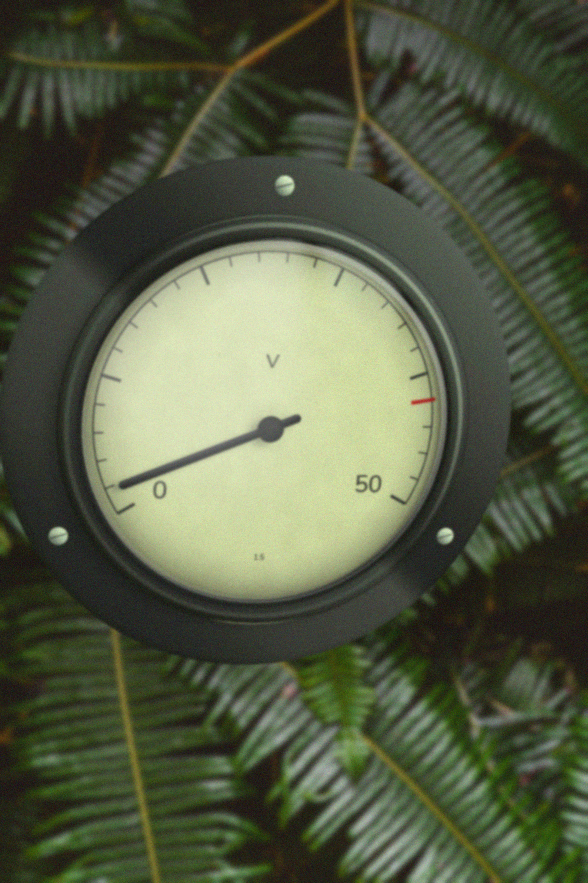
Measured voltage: 2 V
